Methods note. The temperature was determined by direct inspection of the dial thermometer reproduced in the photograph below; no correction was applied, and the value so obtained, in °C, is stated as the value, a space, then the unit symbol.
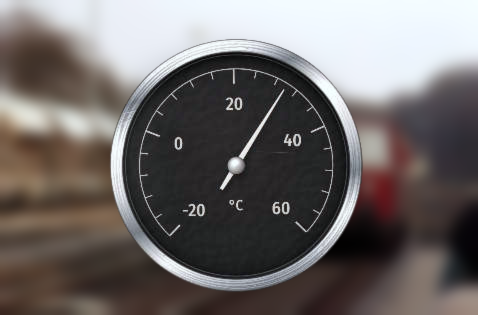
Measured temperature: 30 °C
